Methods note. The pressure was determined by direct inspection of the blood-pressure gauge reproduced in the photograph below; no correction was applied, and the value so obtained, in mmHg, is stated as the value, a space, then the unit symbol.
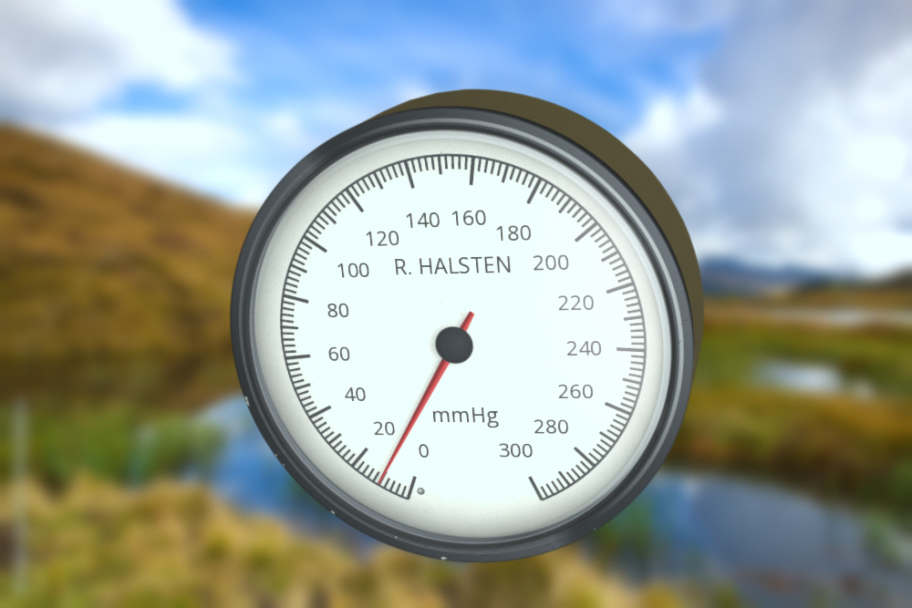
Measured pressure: 10 mmHg
